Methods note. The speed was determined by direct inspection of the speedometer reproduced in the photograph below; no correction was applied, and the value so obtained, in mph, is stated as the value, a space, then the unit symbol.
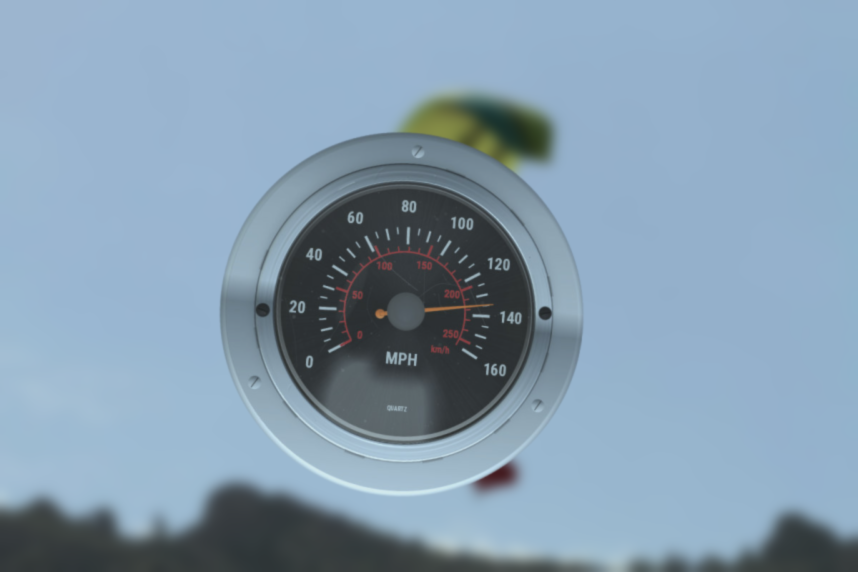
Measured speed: 135 mph
